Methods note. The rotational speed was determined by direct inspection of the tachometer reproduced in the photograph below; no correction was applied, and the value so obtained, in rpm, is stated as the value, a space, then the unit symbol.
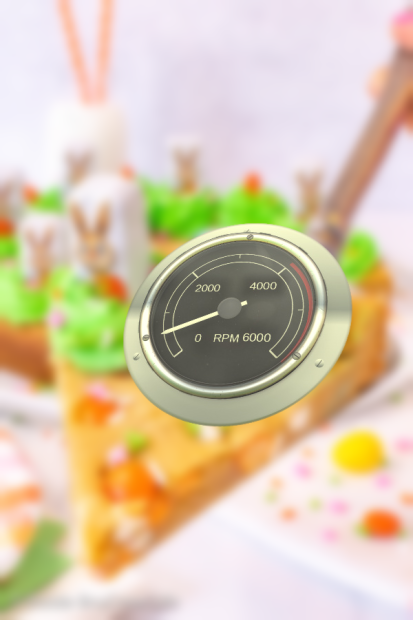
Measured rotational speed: 500 rpm
